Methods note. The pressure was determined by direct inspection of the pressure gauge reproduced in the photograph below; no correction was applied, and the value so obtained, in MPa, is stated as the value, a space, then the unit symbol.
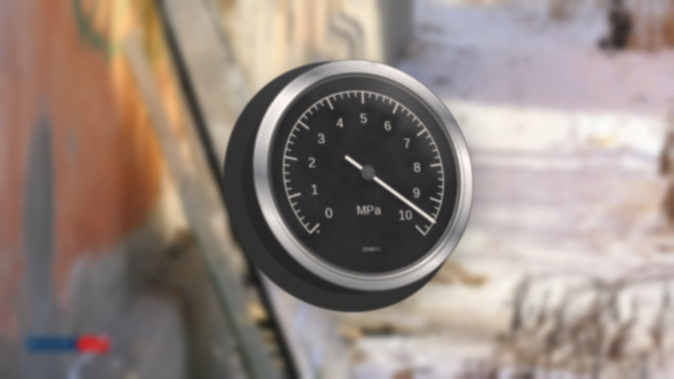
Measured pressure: 9.6 MPa
